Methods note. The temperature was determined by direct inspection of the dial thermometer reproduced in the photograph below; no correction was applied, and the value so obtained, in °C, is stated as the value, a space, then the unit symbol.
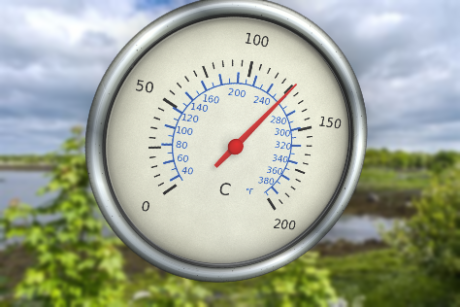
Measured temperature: 125 °C
